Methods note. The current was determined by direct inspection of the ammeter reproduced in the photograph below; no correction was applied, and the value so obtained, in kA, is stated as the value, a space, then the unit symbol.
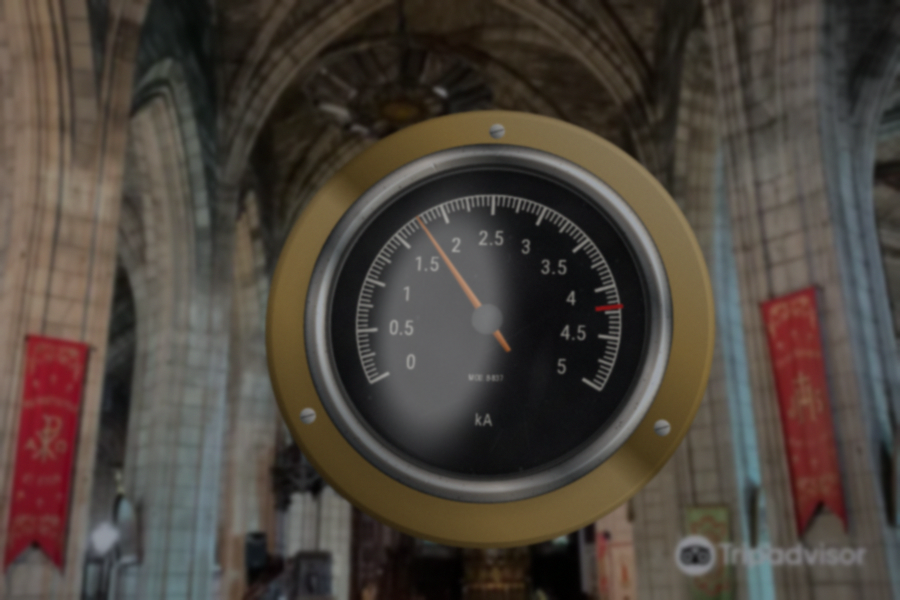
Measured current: 1.75 kA
